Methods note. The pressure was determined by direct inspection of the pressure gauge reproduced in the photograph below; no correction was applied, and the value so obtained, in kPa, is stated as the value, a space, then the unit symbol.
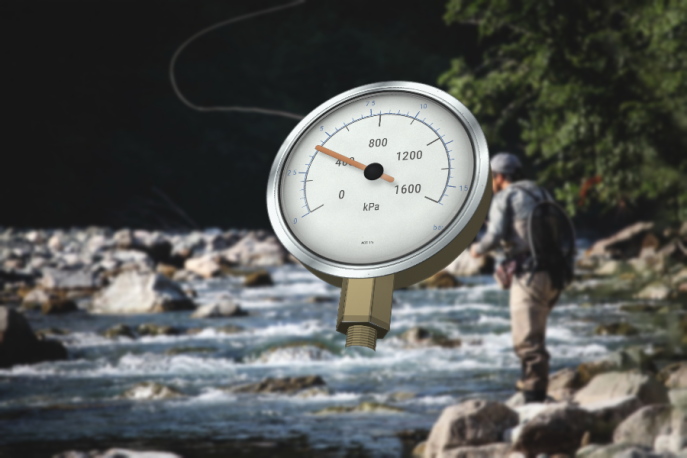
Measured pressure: 400 kPa
